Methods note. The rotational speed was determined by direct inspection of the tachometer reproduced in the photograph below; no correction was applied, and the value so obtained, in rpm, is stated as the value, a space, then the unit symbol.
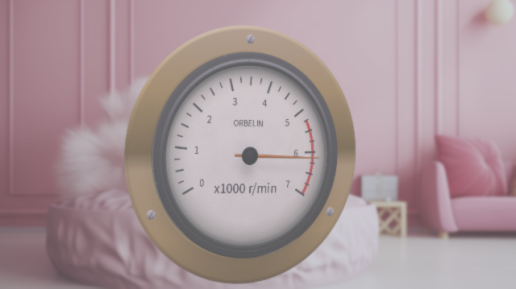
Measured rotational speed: 6125 rpm
